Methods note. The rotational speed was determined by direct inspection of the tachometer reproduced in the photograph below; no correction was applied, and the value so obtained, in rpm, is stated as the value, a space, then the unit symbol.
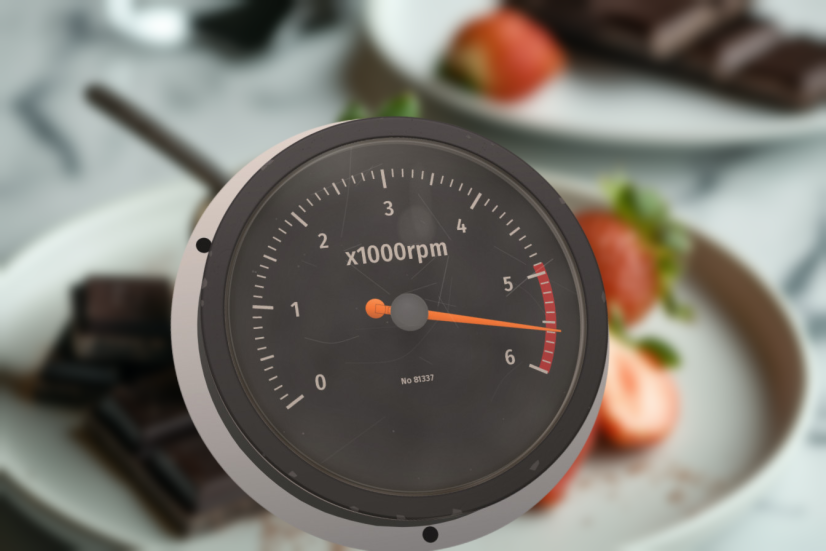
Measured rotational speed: 5600 rpm
